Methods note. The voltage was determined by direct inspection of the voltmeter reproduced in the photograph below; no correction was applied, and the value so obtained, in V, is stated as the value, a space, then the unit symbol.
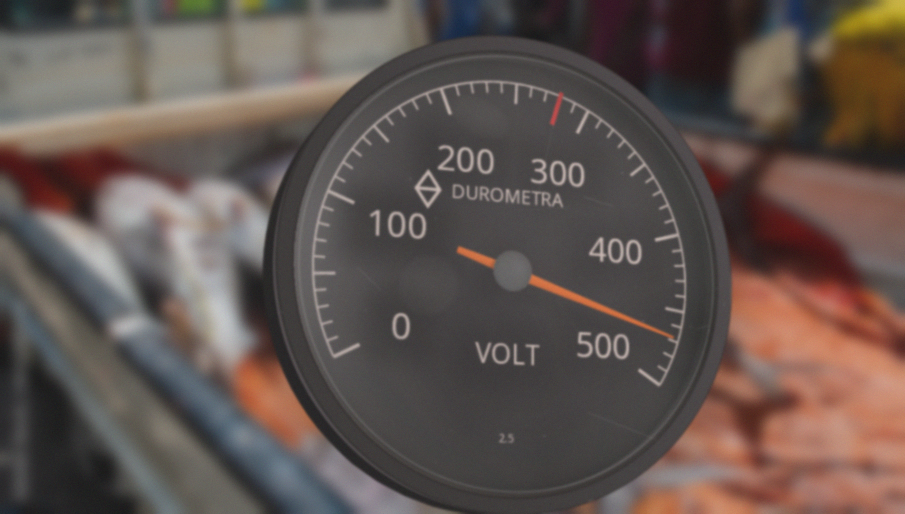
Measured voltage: 470 V
